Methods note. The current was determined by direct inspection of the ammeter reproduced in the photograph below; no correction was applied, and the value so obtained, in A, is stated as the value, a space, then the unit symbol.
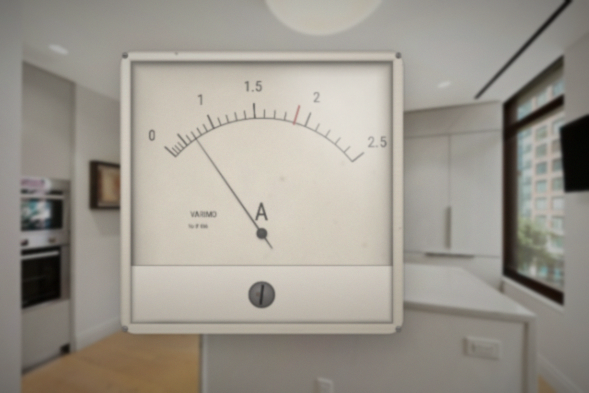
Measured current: 0.7 A
